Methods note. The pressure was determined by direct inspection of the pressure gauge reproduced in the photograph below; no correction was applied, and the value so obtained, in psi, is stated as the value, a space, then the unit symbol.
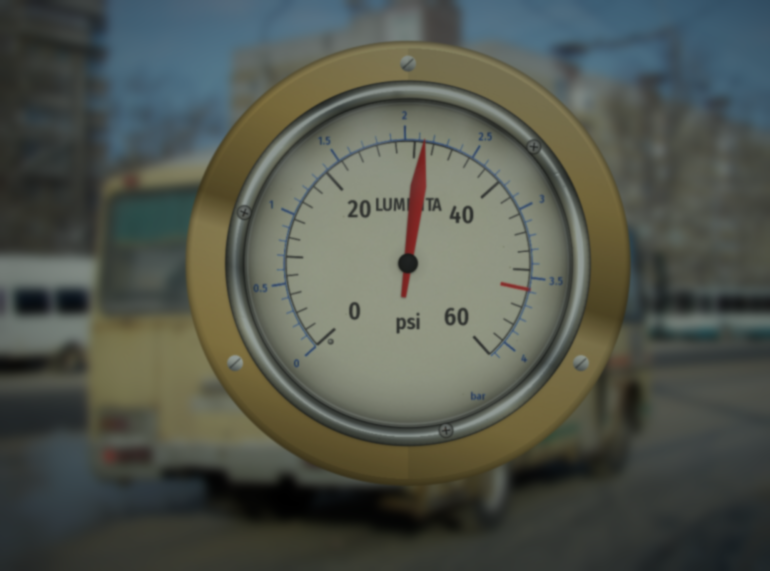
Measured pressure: 31 psi
